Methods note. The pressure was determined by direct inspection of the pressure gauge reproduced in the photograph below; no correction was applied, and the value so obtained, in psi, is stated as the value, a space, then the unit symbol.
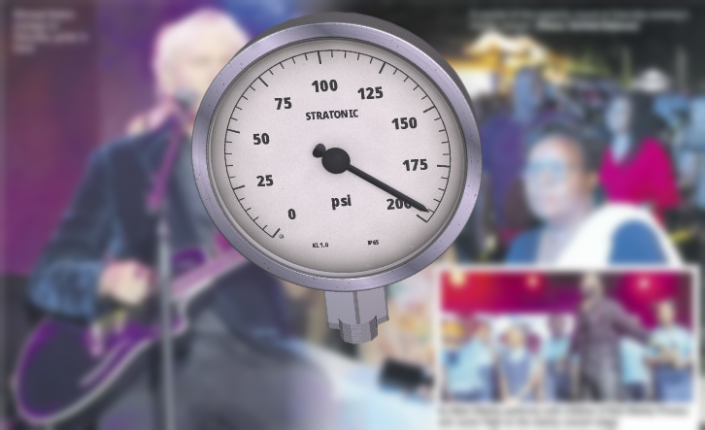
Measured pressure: 195 psi
